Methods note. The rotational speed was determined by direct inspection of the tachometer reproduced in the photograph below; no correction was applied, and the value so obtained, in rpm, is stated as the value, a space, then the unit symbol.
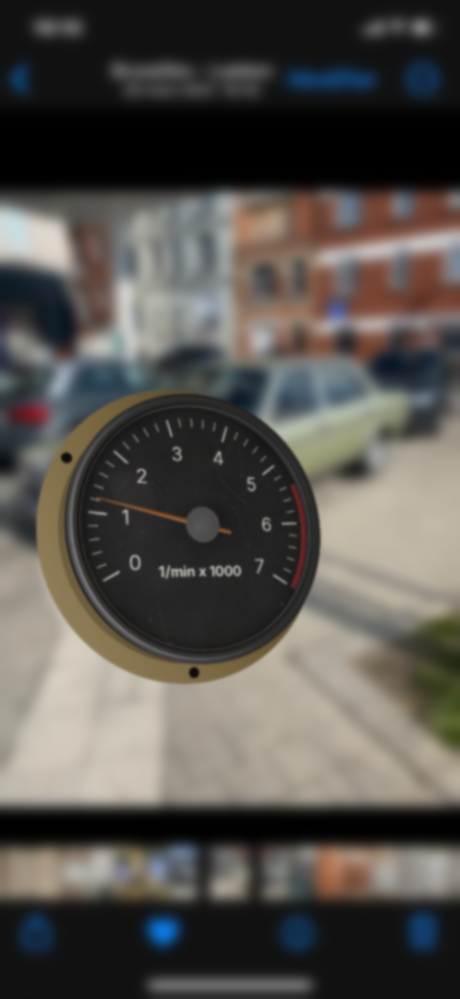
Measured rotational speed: 1200 rpm
